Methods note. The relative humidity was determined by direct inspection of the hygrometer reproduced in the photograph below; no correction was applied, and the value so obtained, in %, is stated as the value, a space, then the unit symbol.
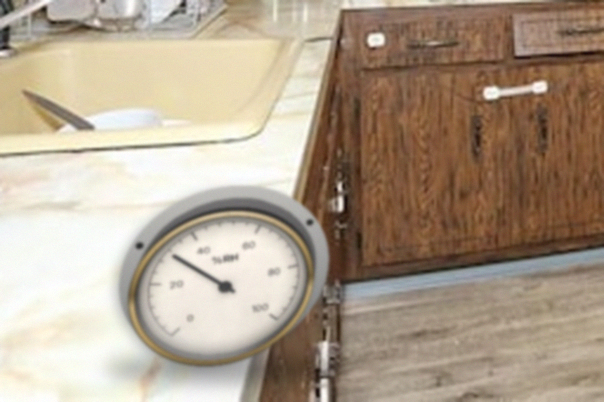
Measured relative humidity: 32 %
